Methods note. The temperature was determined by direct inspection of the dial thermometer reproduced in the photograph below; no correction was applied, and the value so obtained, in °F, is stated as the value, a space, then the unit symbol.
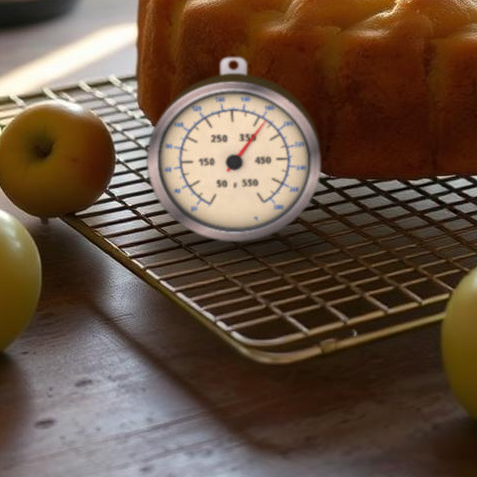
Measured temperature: 362.5 °F
